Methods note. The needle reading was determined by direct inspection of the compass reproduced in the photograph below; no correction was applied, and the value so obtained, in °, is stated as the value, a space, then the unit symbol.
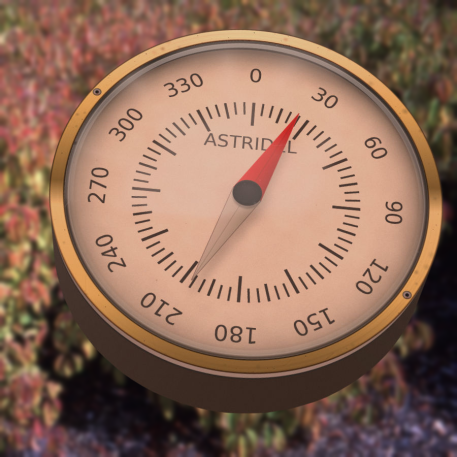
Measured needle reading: 25 °
